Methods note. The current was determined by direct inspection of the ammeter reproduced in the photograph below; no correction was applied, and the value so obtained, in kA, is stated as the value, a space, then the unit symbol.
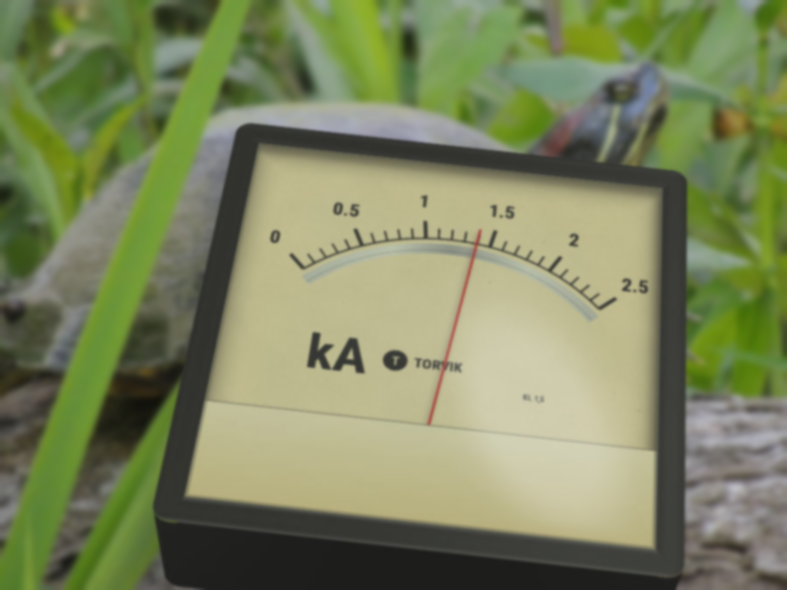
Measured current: 1.4 kA
